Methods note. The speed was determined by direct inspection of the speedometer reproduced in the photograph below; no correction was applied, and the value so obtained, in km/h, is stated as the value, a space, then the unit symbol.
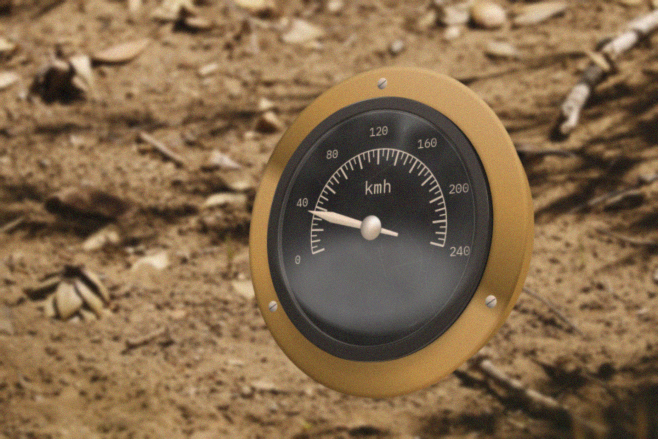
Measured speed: 35 km/h
